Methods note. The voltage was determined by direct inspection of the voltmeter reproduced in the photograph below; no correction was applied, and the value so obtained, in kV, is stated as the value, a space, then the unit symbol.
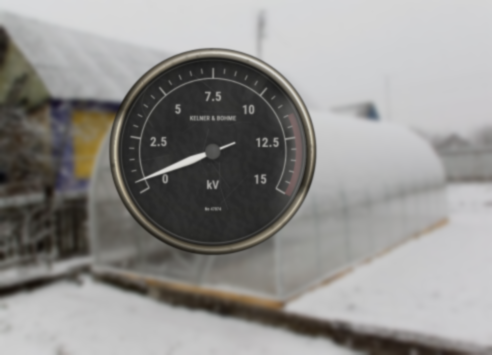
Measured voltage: 0.5 kV
